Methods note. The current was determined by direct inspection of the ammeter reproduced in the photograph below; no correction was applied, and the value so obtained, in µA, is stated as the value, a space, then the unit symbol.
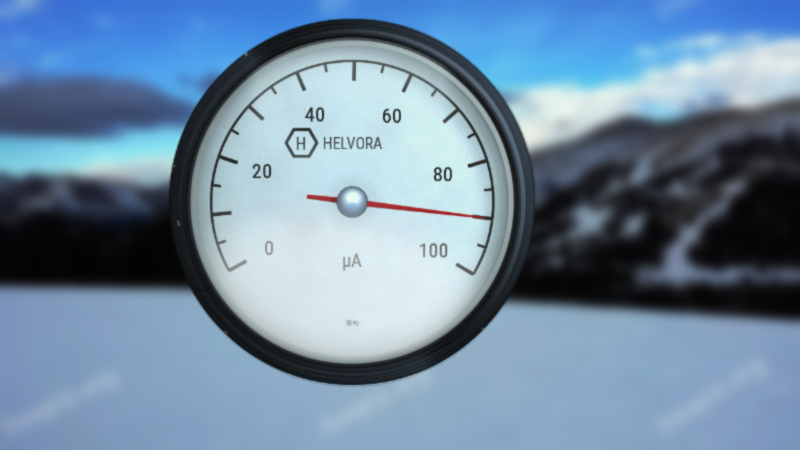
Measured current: 90 µA
